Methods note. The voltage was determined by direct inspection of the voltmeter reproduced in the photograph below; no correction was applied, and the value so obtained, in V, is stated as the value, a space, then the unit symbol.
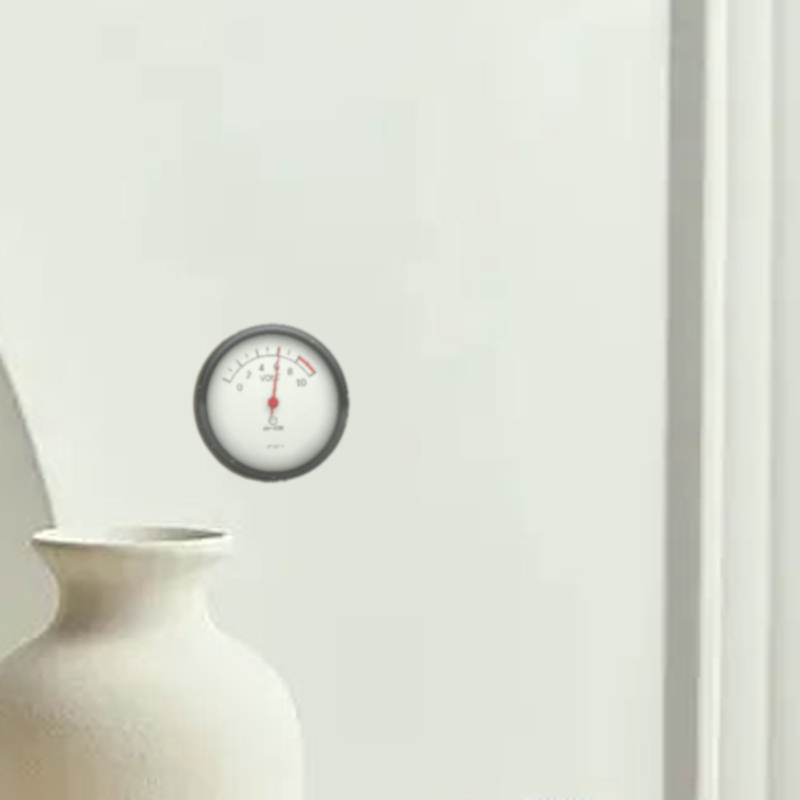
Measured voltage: 6 V
